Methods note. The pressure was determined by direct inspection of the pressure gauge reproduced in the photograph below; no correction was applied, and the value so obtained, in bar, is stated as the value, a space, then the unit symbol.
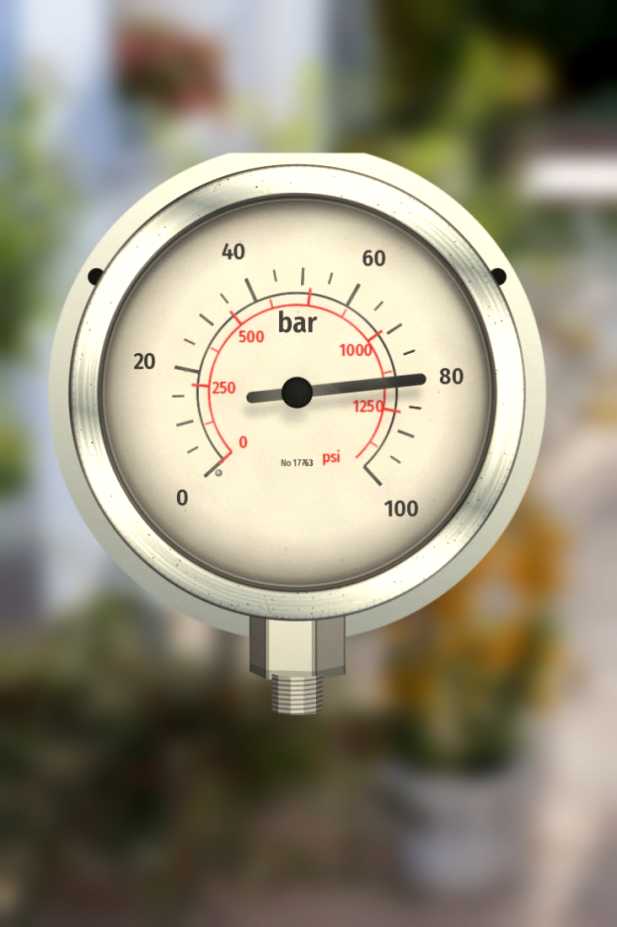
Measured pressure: 80 bar
